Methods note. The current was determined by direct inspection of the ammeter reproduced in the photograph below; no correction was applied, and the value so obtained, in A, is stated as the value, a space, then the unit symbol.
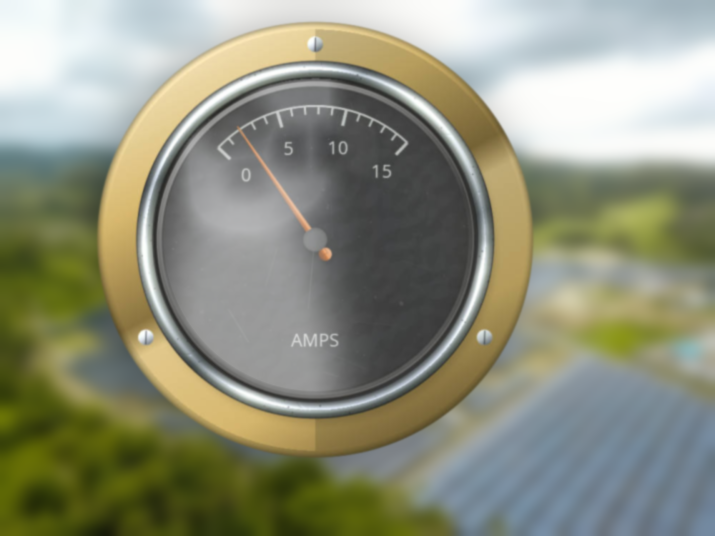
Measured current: 2 A
